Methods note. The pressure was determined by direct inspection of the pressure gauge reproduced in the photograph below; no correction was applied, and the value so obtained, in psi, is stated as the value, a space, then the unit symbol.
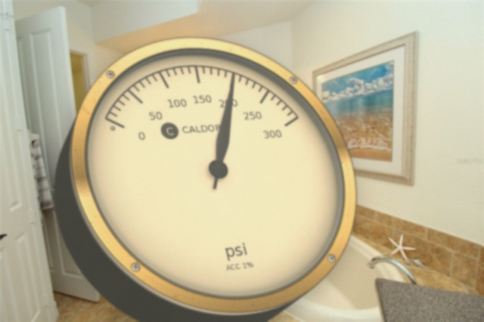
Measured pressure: 200 psi
